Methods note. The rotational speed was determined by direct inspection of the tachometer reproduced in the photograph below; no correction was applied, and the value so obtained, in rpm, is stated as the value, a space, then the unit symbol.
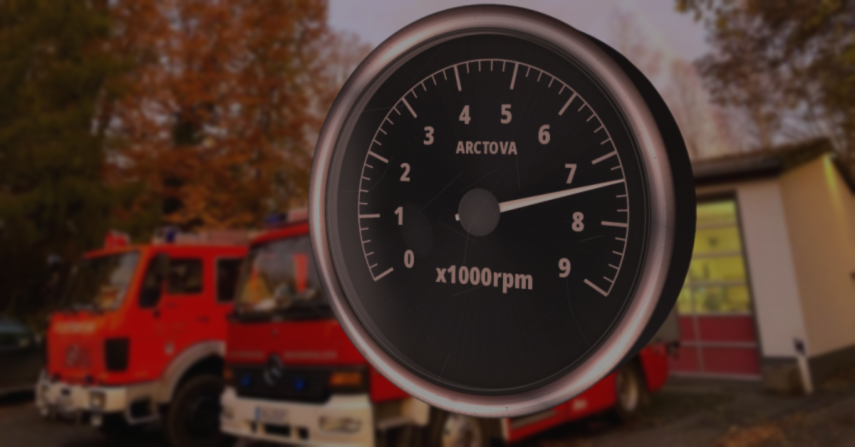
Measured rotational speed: 7400 rpm
